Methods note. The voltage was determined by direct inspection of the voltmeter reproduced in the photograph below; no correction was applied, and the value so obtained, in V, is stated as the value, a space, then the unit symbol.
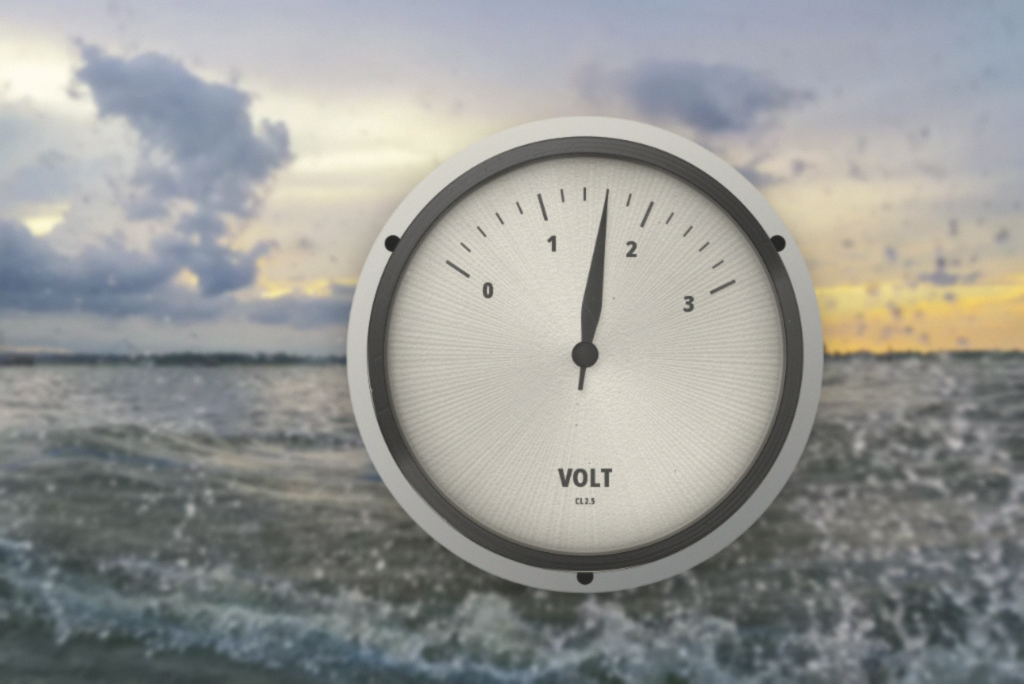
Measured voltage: 1.6 V
